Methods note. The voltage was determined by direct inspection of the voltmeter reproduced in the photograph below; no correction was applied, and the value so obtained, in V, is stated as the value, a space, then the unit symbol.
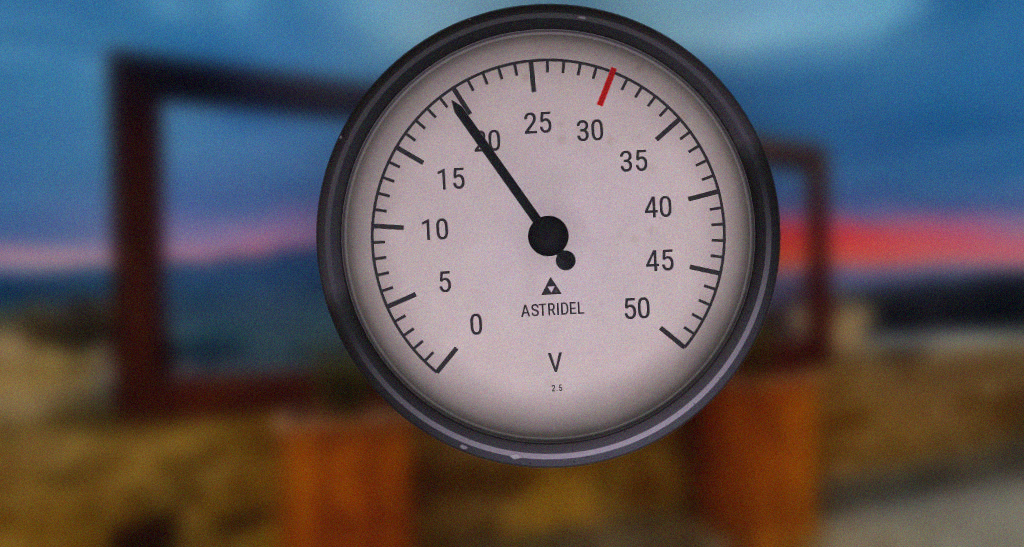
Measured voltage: 19.5 V
